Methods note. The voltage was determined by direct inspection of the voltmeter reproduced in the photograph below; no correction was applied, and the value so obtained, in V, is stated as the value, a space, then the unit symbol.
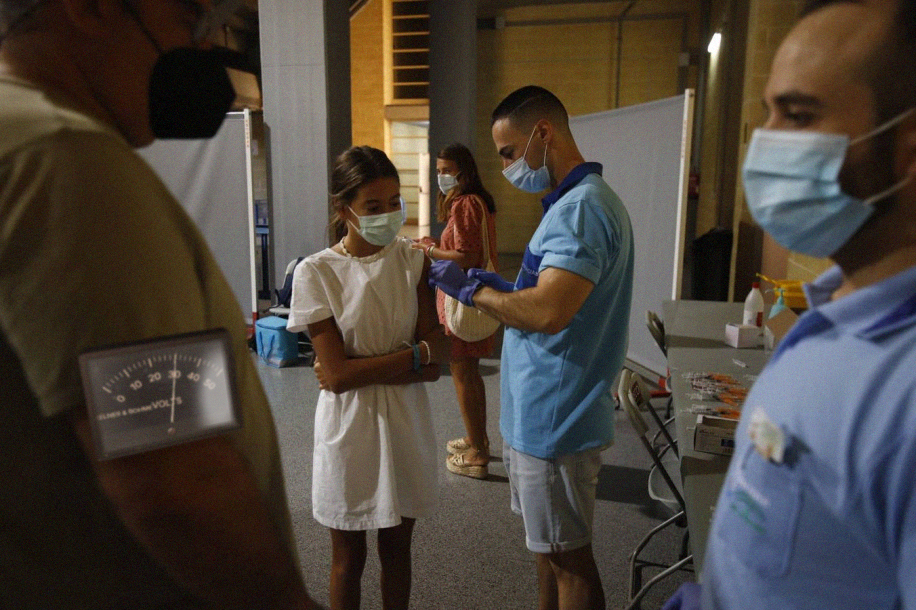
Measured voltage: 30 V
